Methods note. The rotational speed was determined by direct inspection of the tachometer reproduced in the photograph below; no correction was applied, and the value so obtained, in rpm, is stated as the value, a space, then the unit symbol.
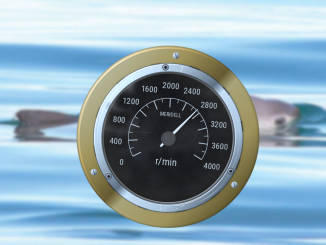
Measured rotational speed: 2700 rpm
